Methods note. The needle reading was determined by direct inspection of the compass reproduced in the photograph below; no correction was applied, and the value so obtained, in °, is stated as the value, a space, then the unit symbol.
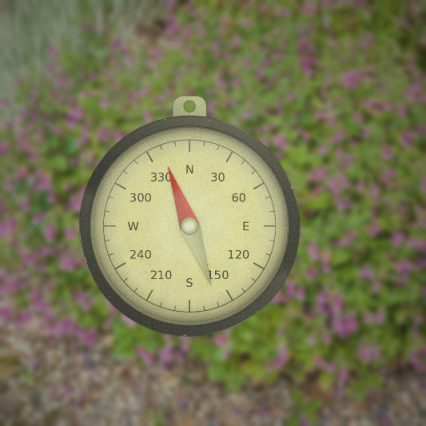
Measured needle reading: 340 °
